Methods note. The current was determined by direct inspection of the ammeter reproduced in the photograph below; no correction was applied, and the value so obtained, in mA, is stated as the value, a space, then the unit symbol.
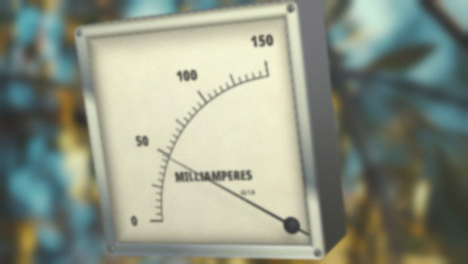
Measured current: 50 mA
